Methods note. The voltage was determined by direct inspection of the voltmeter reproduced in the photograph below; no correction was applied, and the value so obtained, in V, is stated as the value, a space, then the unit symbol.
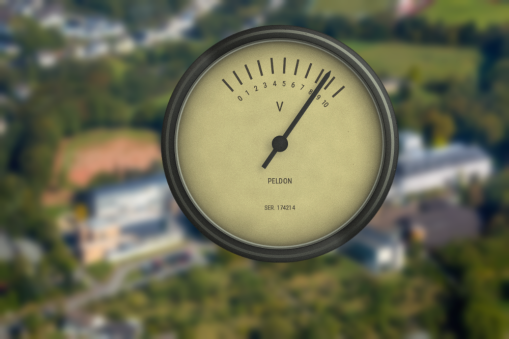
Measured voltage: 8.5 V
